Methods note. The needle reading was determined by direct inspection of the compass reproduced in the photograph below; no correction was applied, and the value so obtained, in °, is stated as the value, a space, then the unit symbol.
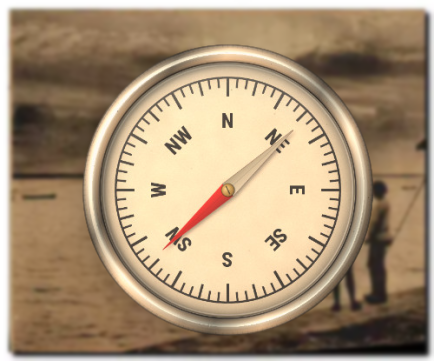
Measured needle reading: 227.5 °
